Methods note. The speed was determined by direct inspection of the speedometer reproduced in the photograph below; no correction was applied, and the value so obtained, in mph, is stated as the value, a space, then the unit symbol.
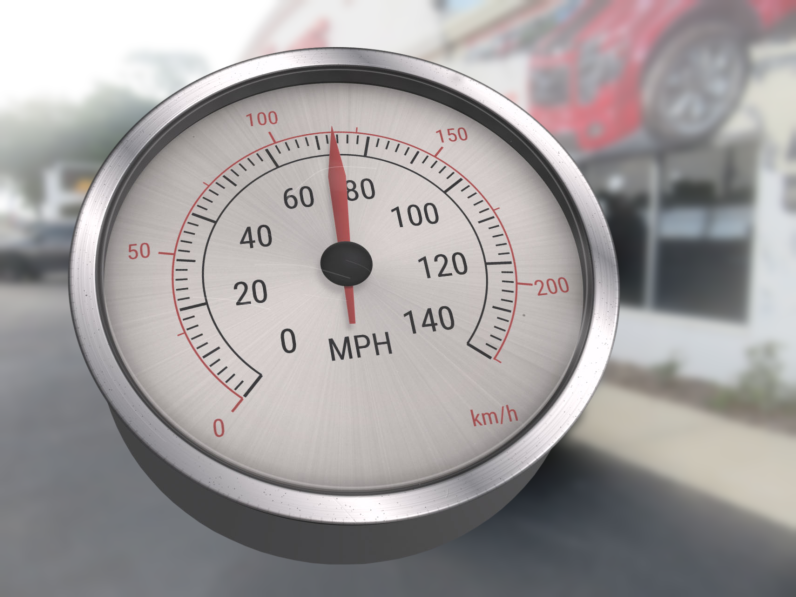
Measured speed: 73 mph
